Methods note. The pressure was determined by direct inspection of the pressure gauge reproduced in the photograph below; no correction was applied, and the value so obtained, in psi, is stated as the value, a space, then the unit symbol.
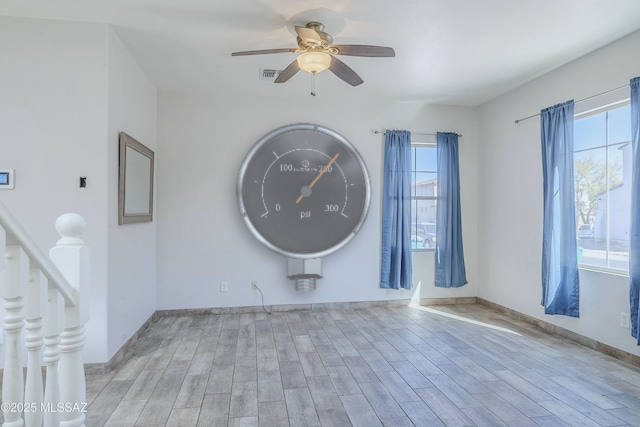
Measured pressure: 200 psi
